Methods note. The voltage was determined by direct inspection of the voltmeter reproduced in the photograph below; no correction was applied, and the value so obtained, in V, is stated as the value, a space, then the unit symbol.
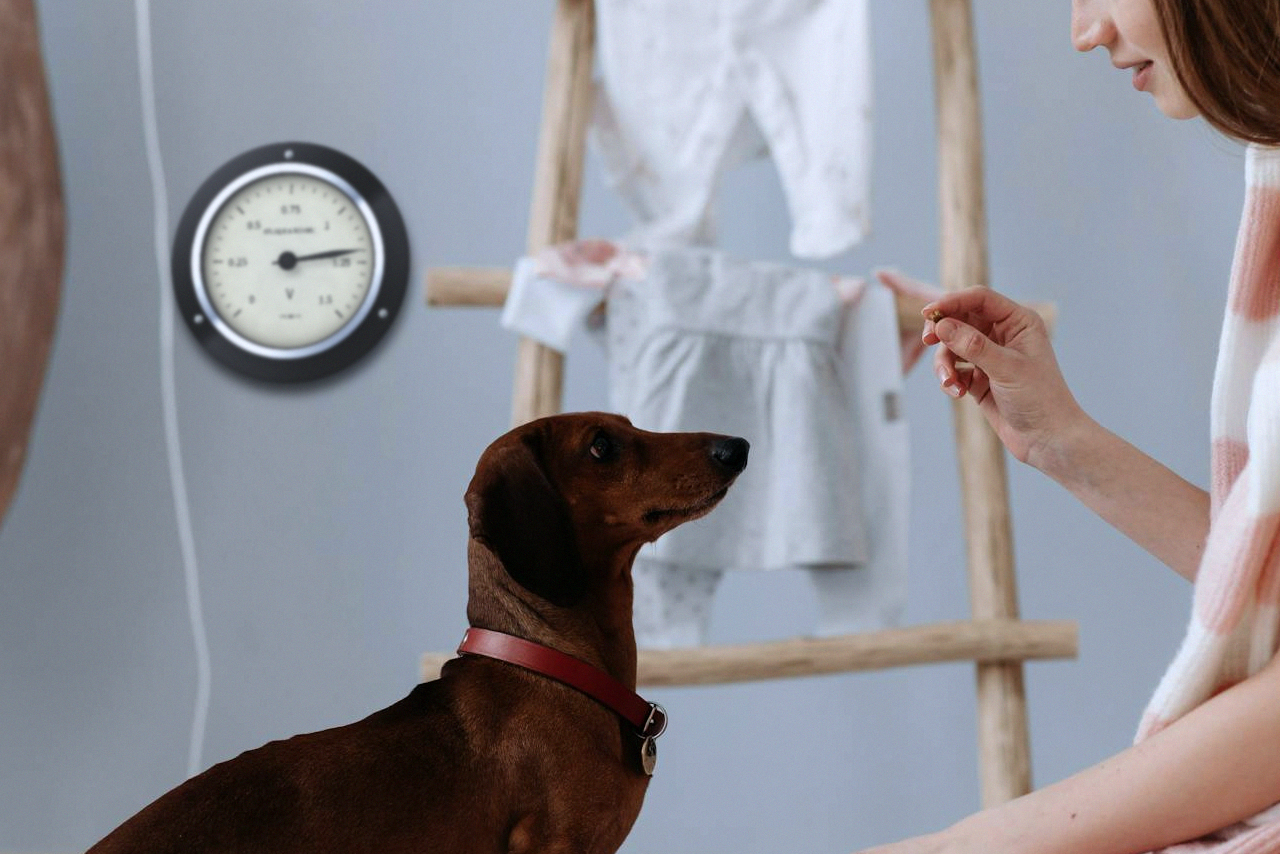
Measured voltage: 1.2 V
